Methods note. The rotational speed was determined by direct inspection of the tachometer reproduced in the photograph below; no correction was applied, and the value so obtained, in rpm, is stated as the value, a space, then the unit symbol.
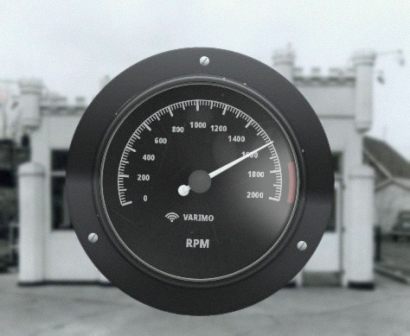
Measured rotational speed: 1600 rpm
